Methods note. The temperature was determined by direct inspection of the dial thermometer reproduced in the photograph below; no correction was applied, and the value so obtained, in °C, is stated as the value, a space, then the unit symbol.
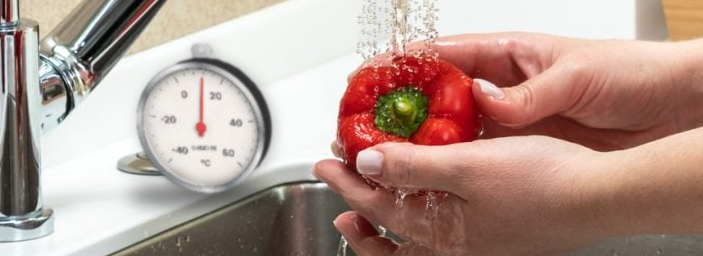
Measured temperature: 12 °C
